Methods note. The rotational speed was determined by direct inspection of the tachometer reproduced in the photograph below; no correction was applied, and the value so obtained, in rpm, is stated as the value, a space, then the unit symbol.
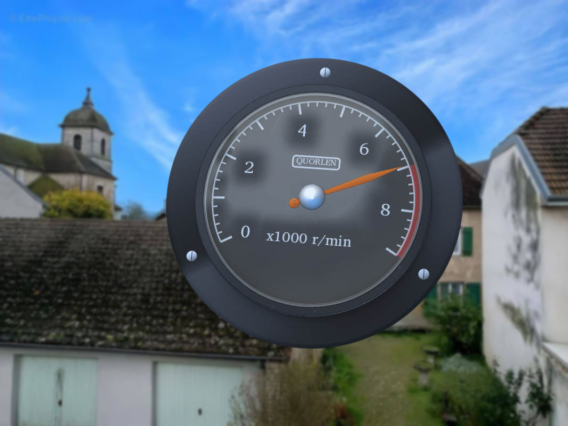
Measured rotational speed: 7000 rpm
